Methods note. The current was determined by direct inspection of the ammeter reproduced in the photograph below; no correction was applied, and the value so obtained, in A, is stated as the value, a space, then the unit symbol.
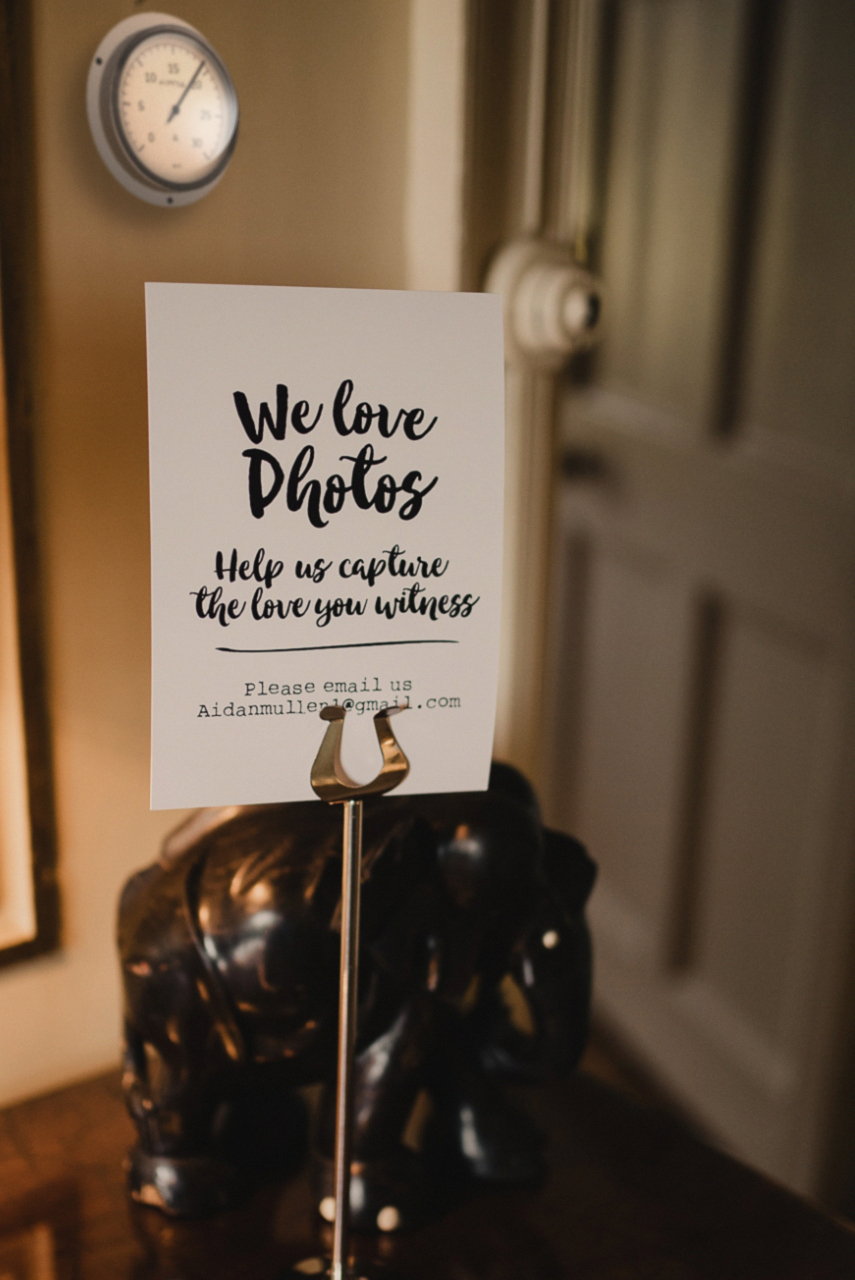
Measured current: 19 A
